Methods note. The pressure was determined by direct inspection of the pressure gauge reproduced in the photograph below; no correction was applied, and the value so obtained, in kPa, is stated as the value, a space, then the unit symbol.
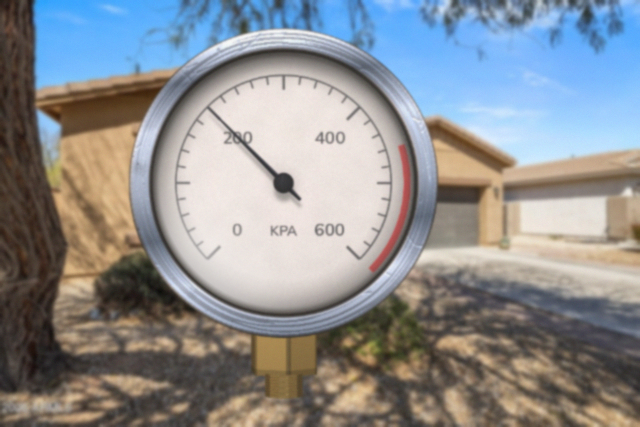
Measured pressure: 200 kPa
